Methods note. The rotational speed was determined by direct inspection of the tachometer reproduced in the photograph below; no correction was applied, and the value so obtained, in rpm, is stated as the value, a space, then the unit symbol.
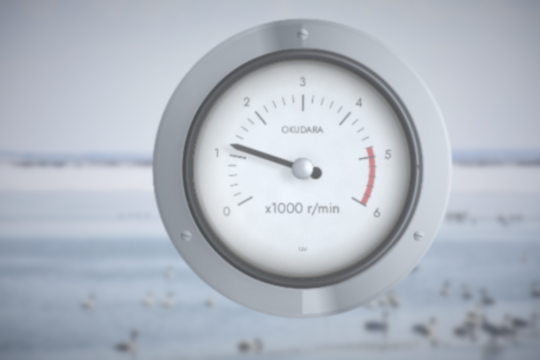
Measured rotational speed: 1200 rpm
